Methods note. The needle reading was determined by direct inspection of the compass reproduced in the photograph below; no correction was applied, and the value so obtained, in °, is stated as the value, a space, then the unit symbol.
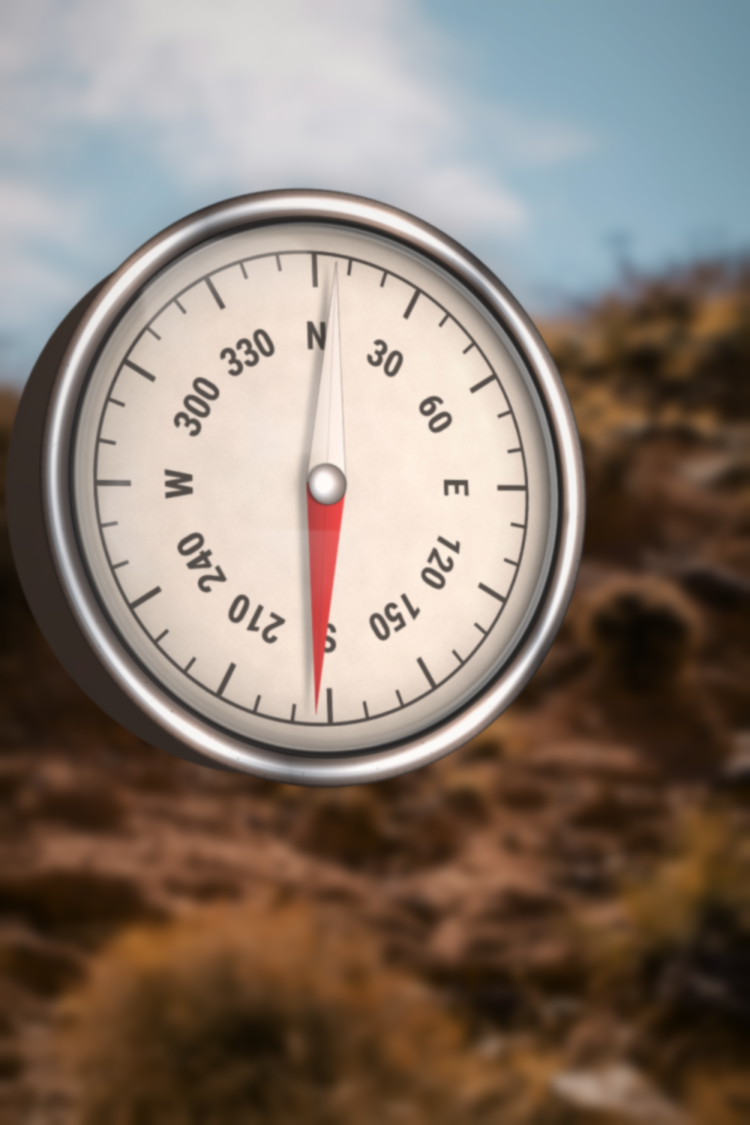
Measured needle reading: 185 °
